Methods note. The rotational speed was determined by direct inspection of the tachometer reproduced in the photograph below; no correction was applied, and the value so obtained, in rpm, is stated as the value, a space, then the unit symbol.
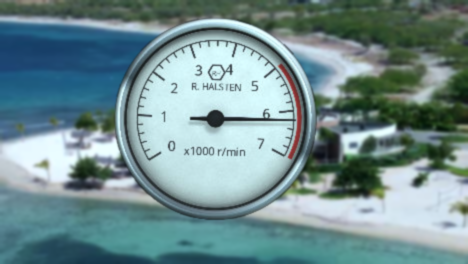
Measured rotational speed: 6200 rpm
